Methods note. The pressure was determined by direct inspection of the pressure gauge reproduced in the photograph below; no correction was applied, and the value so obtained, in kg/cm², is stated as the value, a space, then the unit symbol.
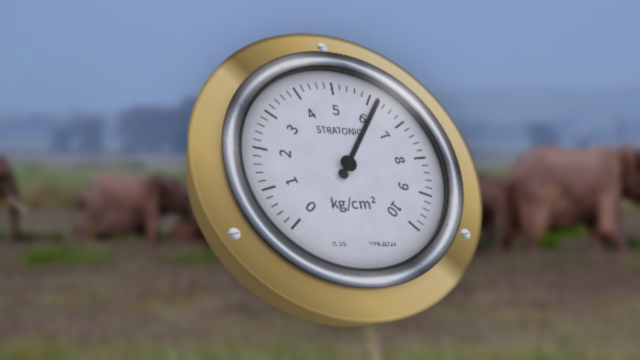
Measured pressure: 6.2 kg/cm²
